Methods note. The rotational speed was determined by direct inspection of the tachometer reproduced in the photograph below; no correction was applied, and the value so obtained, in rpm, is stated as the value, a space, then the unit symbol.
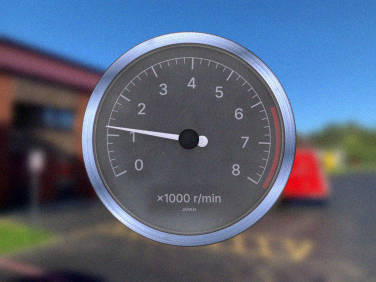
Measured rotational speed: 1200 rpm
